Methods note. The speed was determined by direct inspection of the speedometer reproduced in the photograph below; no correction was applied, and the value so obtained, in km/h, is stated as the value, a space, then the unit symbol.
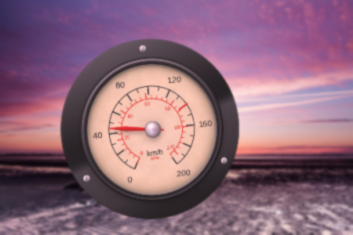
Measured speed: 45 km/h
